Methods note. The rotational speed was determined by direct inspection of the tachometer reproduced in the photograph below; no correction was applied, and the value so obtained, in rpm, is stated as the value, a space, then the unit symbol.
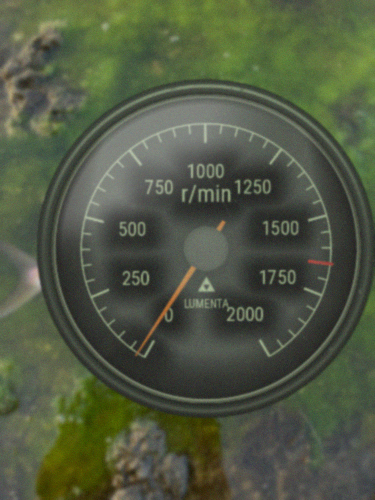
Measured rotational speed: 25 rpm
